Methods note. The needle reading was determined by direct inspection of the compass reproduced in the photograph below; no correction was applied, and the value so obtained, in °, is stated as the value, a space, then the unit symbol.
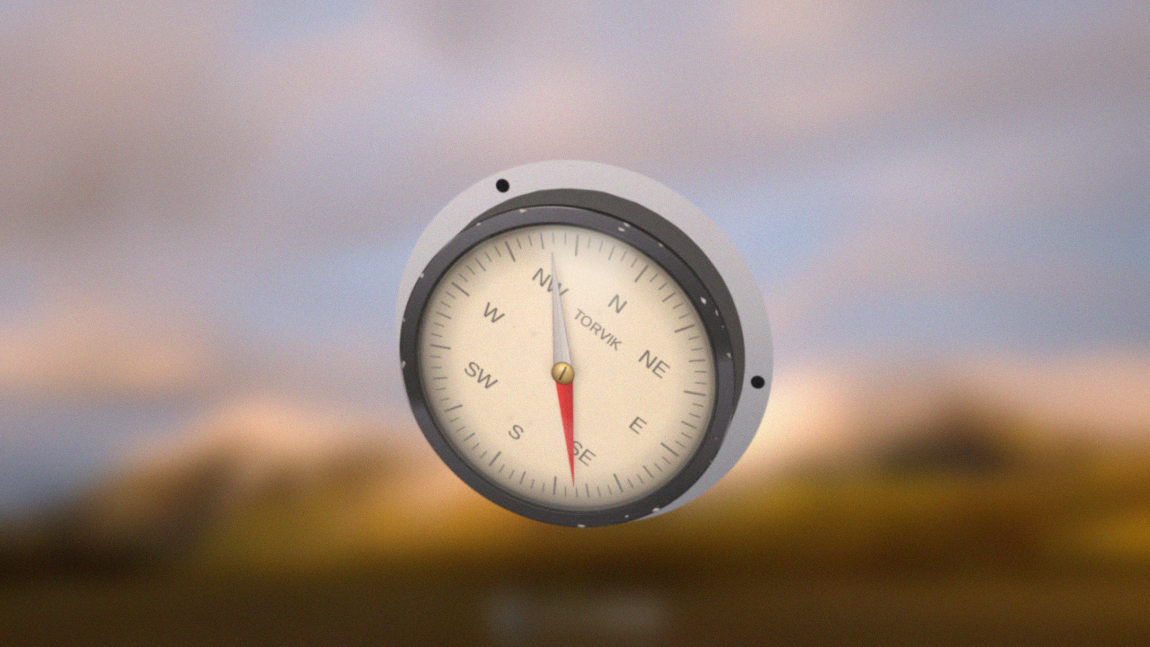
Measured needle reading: 140 °
